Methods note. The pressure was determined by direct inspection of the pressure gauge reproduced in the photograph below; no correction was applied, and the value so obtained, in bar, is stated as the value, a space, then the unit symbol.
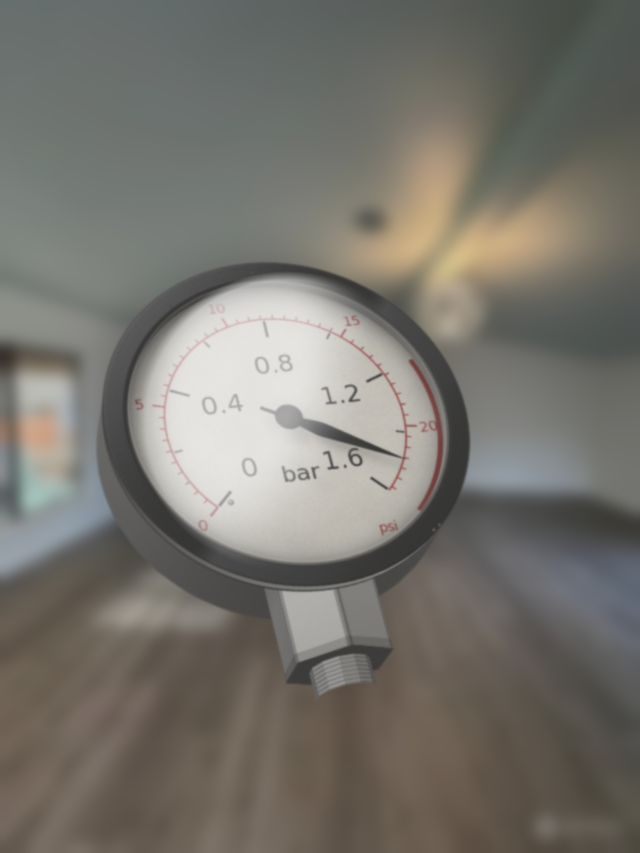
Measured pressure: 1.5 bar
